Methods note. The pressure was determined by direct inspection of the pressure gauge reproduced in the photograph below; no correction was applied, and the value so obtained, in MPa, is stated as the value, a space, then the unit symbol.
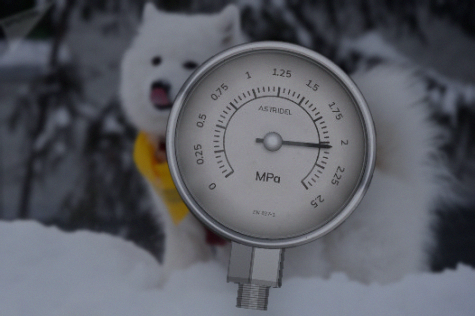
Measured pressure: 2.05 MPa
